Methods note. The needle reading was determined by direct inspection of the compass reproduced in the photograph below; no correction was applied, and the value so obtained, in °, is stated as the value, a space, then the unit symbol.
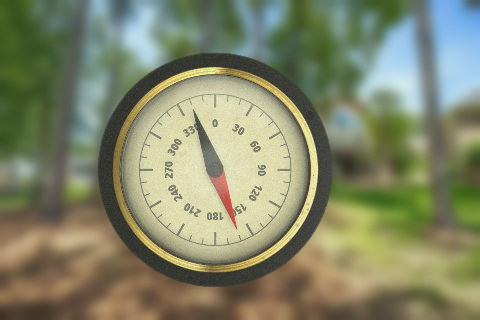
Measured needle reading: 160 °
